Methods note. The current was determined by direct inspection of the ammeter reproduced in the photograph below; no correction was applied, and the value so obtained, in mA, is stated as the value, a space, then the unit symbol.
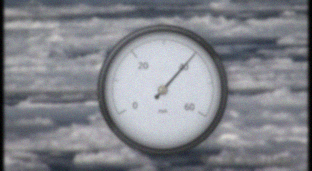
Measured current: 40 mA
